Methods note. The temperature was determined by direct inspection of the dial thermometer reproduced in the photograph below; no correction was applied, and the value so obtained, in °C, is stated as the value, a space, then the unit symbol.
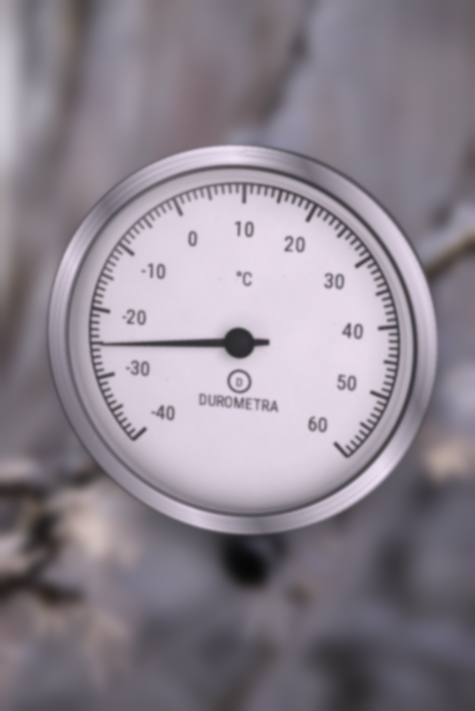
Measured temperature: -25 °C
